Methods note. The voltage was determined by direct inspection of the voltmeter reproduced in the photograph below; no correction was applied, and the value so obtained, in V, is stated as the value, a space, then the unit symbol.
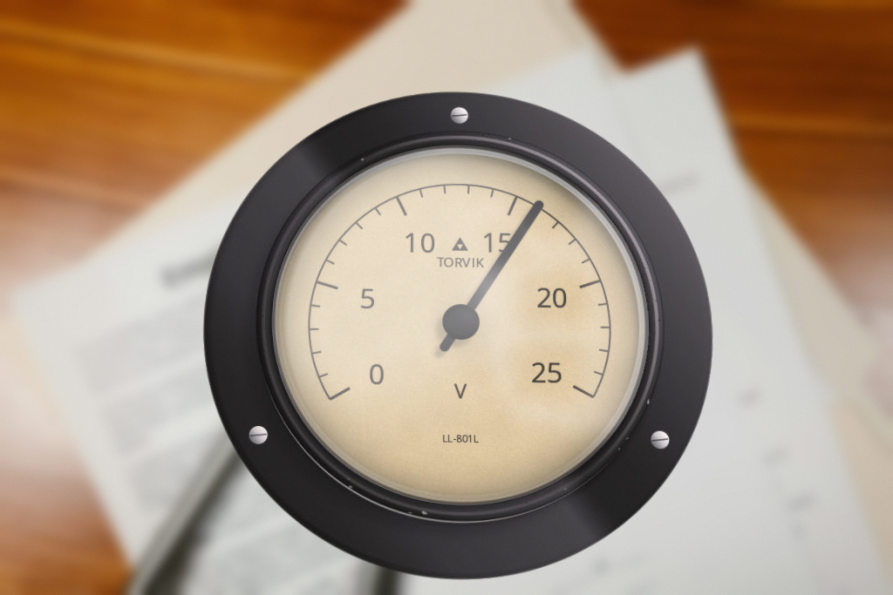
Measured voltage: 16 V
